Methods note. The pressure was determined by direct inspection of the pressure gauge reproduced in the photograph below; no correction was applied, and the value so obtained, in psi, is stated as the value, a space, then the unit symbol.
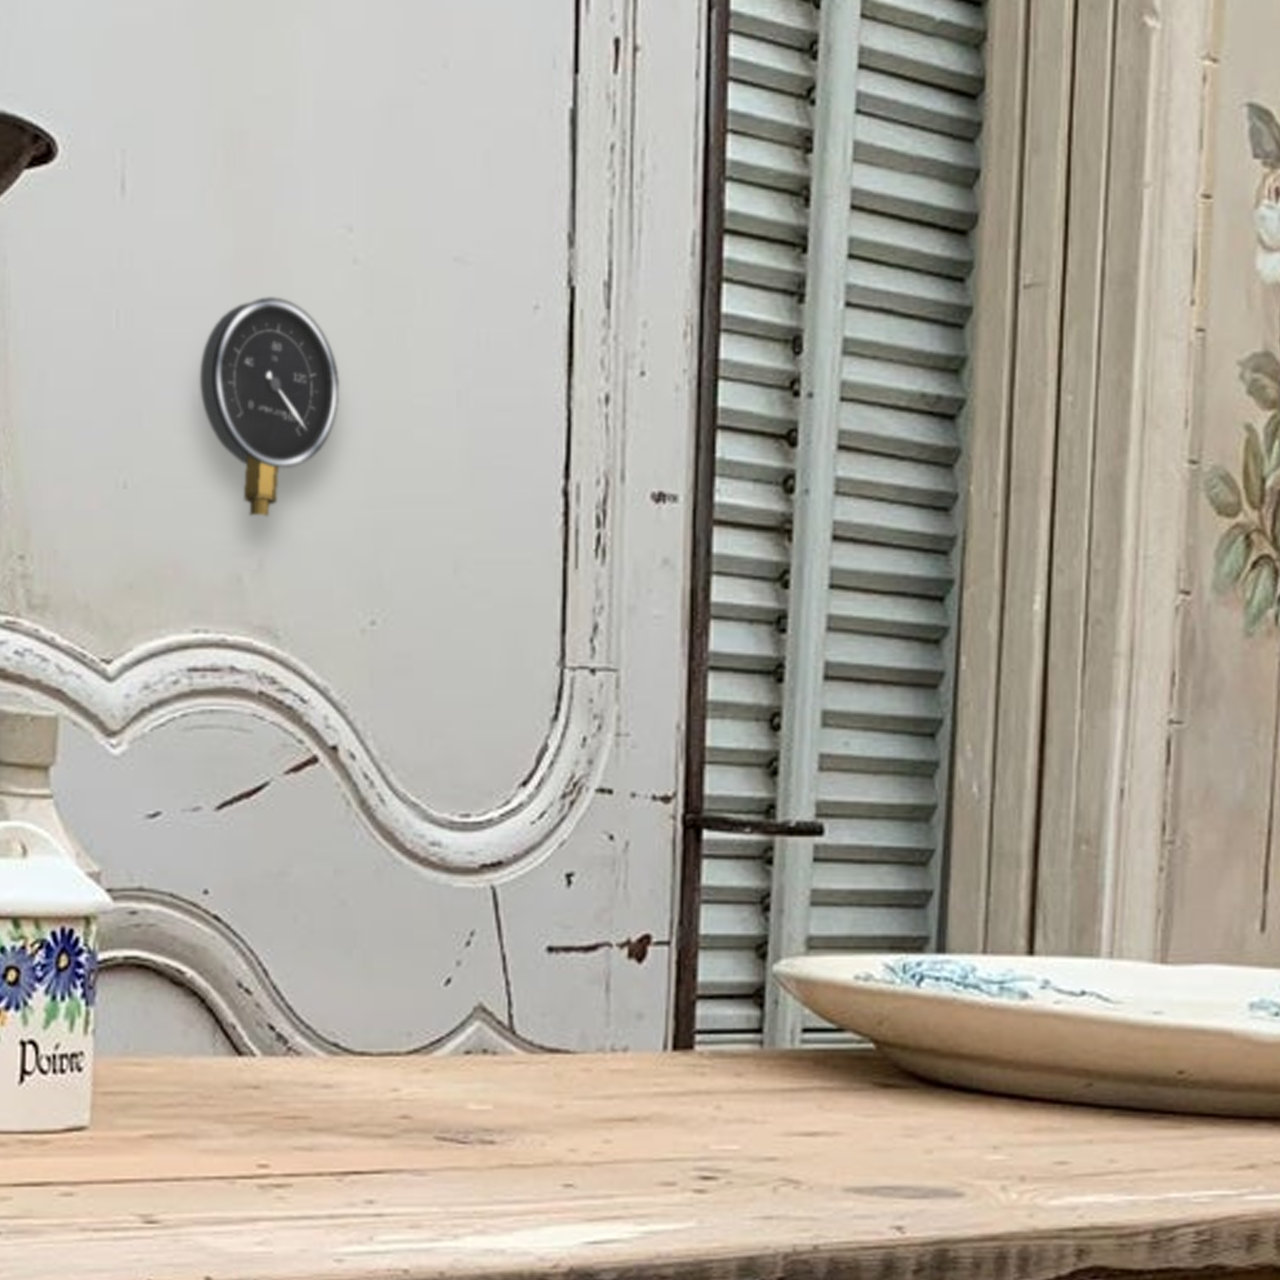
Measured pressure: 155 psi
